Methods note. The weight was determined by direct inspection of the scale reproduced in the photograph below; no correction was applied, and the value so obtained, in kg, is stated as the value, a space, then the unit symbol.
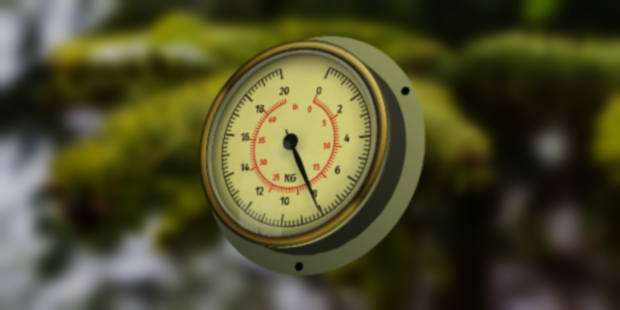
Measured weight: 8 kg
